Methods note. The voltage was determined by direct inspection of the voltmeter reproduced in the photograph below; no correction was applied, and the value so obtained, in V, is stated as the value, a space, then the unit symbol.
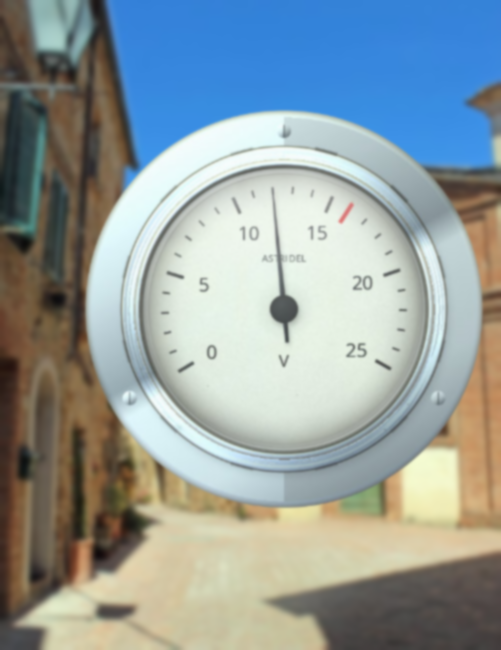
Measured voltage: 12 V
